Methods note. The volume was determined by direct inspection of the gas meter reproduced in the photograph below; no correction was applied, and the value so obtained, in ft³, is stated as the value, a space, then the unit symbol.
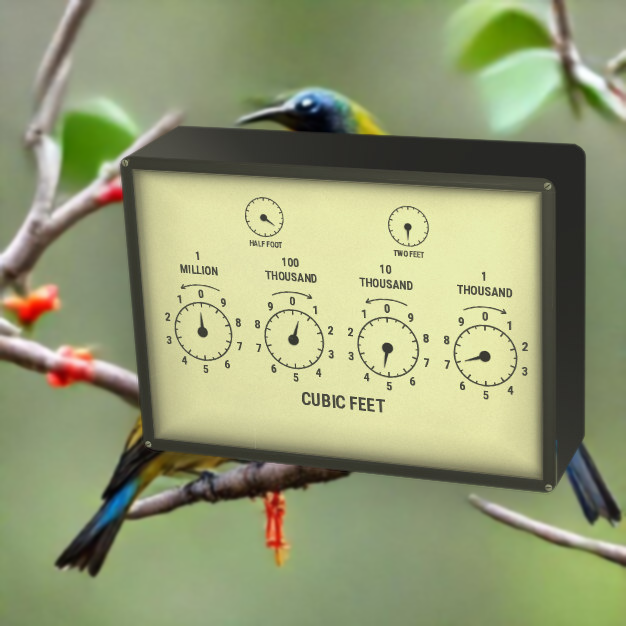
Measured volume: 4700 ft³
